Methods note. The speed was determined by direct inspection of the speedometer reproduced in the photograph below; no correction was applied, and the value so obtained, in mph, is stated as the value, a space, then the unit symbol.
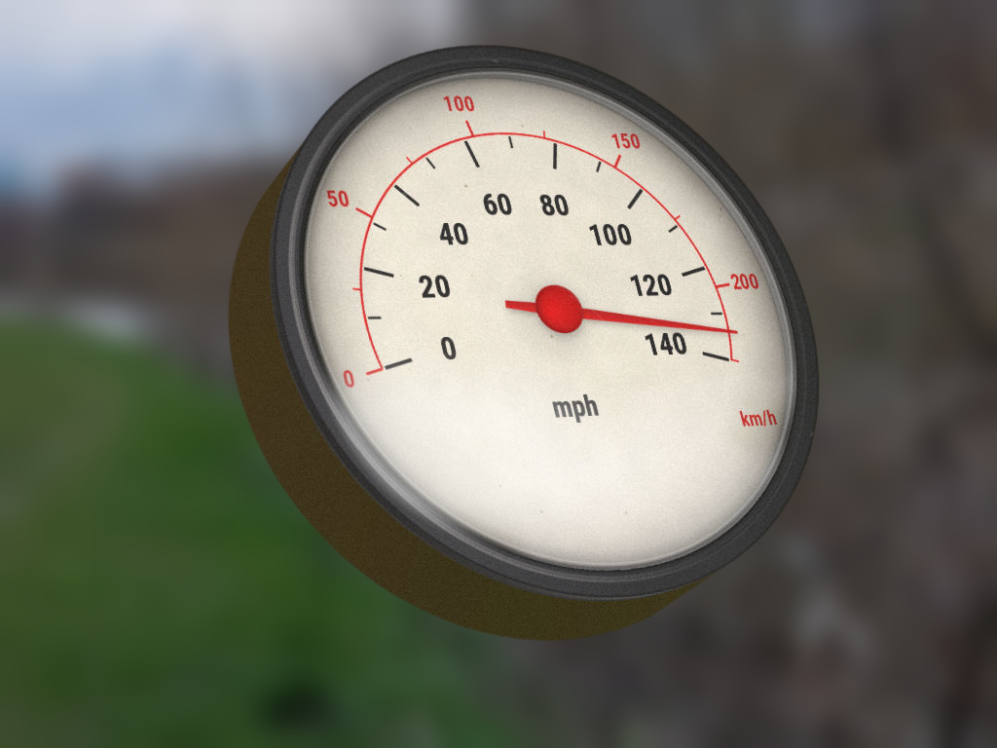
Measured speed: 135 mph
